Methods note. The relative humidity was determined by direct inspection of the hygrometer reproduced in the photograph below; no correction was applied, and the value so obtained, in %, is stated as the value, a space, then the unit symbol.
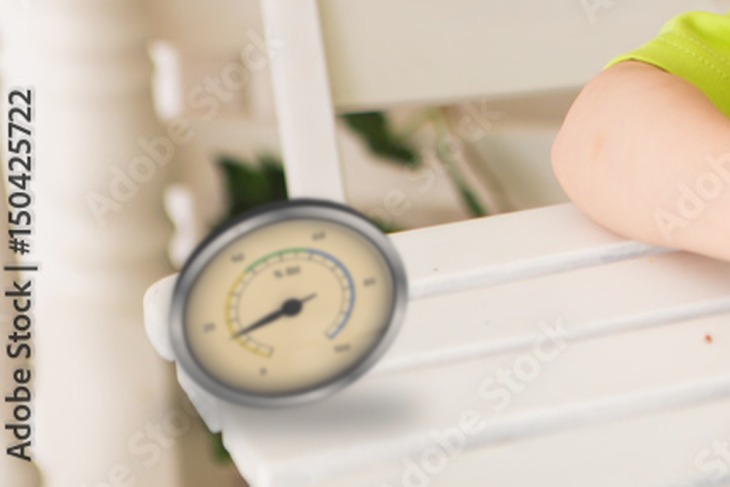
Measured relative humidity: 15 %
